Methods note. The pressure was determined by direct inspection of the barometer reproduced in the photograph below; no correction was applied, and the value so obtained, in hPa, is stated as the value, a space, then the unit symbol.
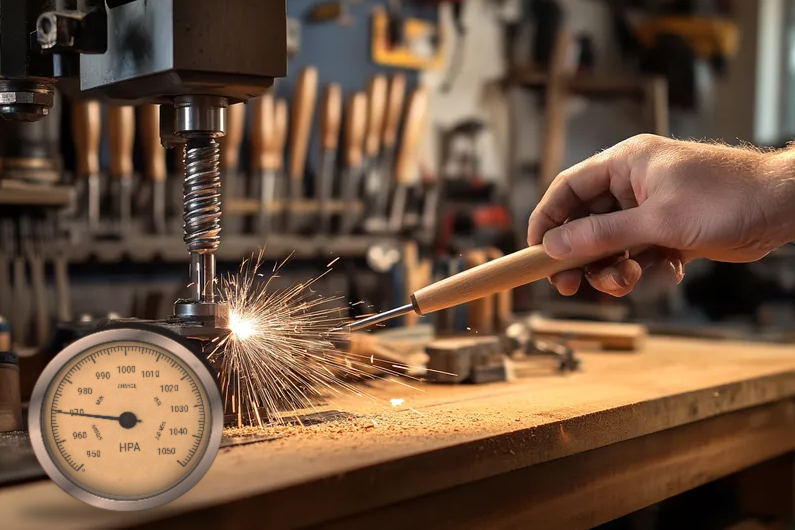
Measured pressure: 970 hPa
